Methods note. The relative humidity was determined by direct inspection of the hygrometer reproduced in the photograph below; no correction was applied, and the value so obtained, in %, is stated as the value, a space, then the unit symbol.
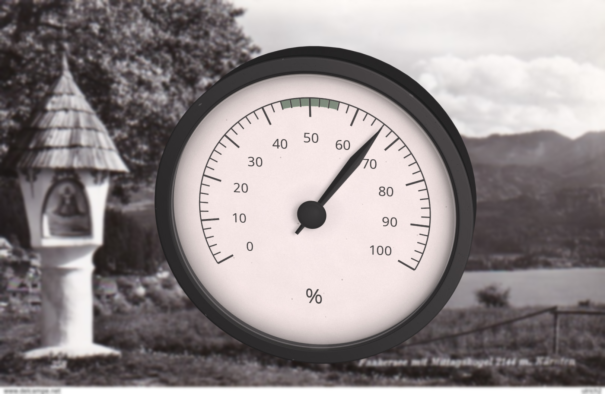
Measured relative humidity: 66 %
